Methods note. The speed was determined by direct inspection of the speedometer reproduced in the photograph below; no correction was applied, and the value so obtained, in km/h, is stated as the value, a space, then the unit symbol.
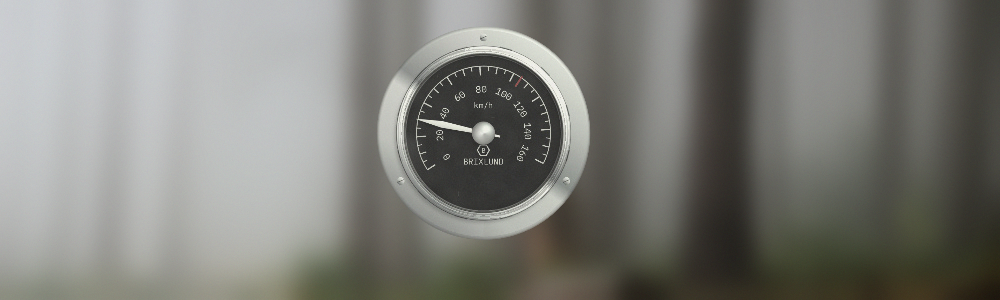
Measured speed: 30 km/h
